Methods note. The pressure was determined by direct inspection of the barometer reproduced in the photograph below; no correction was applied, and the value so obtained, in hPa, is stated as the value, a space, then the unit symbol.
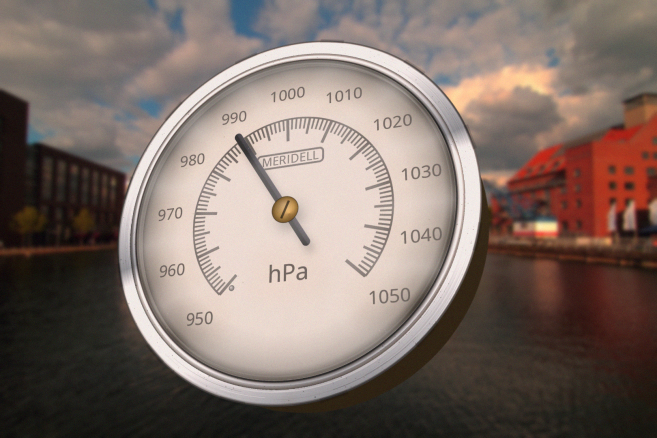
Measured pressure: 989 hPa
